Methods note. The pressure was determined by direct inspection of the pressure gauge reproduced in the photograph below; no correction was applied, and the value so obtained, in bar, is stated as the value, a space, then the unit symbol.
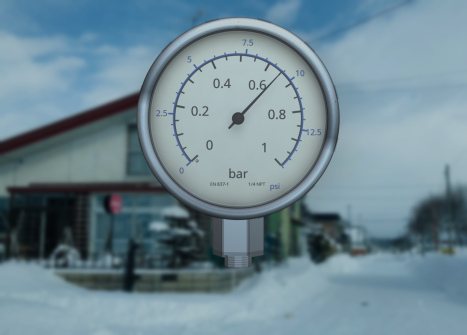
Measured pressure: 0.65 bar
